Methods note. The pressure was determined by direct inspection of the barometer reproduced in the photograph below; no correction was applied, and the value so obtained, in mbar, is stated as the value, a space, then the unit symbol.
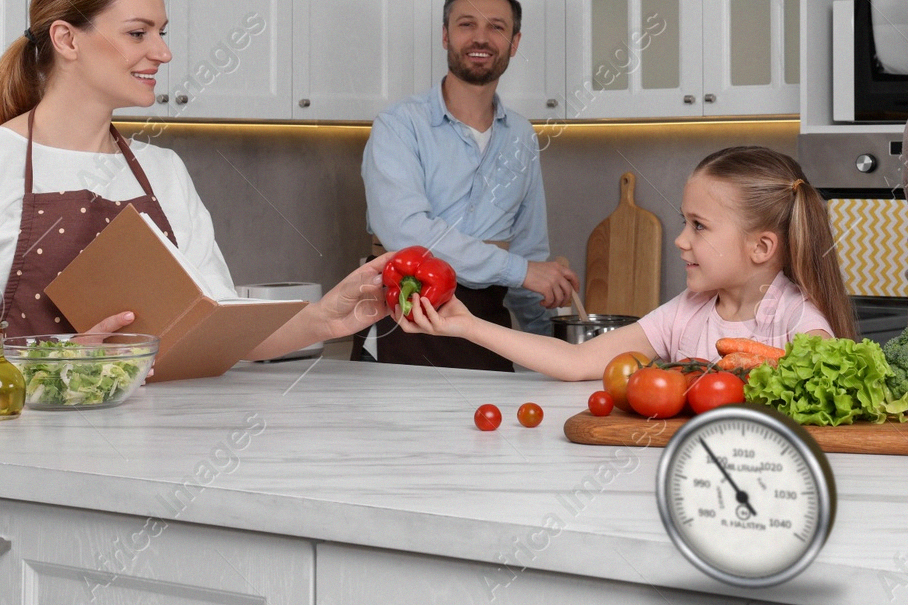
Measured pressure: 1000 mbar
